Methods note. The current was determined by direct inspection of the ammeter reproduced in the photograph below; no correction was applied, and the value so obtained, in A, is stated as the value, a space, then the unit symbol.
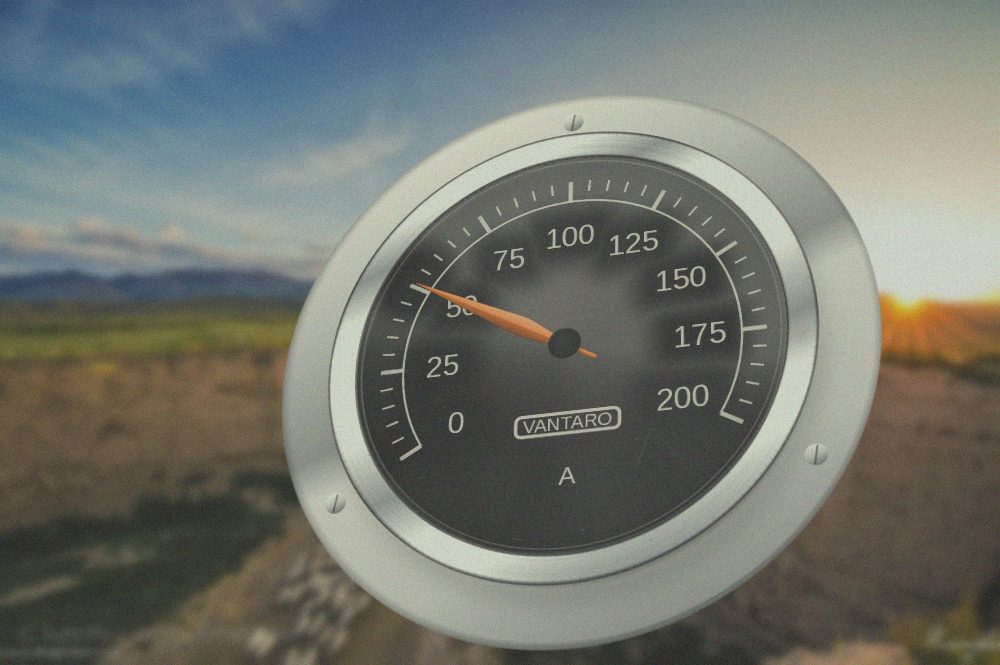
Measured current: 50 A
